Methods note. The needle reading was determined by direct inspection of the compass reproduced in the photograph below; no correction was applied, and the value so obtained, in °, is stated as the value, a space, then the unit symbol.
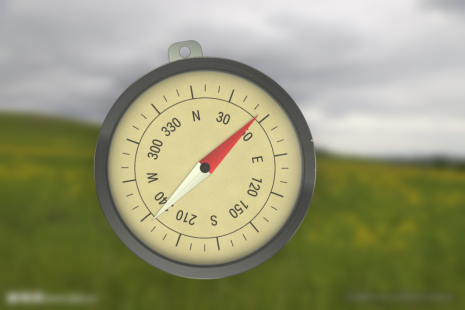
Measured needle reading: 55 °
